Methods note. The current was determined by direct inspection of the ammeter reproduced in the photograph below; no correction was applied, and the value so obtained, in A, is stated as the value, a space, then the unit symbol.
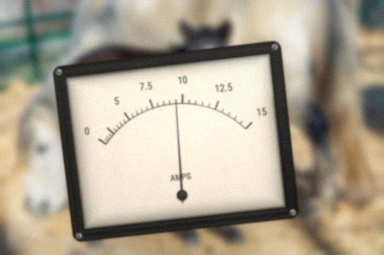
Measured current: 9.5 A
